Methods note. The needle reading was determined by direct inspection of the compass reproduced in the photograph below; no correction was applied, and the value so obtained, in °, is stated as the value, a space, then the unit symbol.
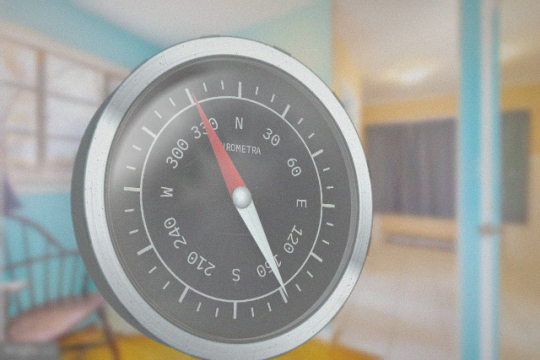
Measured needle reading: 330 °
